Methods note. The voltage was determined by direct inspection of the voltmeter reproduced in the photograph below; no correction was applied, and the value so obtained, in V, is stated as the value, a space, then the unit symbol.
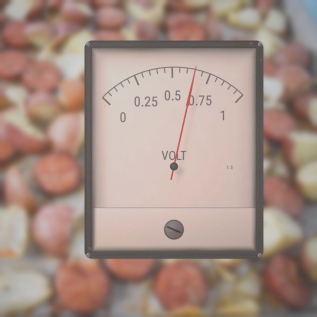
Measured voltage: 0.65 V
